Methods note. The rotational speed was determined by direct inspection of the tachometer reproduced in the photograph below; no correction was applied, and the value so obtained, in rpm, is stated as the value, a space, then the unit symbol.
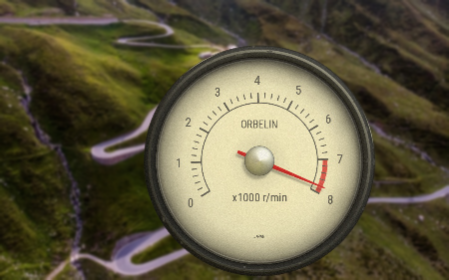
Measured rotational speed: 7800 rpm
